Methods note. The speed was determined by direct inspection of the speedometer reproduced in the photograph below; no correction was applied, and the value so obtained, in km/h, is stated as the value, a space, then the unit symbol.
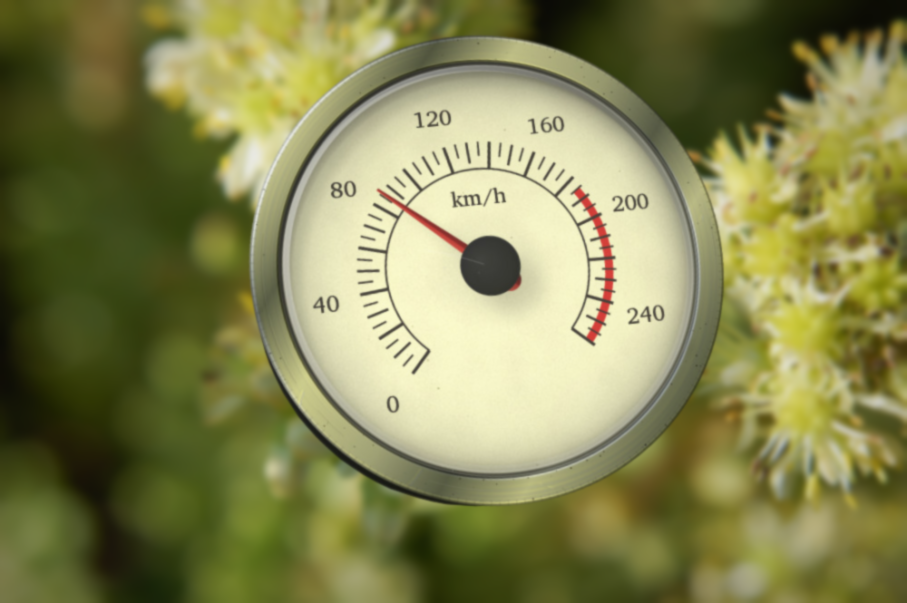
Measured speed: 85 km/h
